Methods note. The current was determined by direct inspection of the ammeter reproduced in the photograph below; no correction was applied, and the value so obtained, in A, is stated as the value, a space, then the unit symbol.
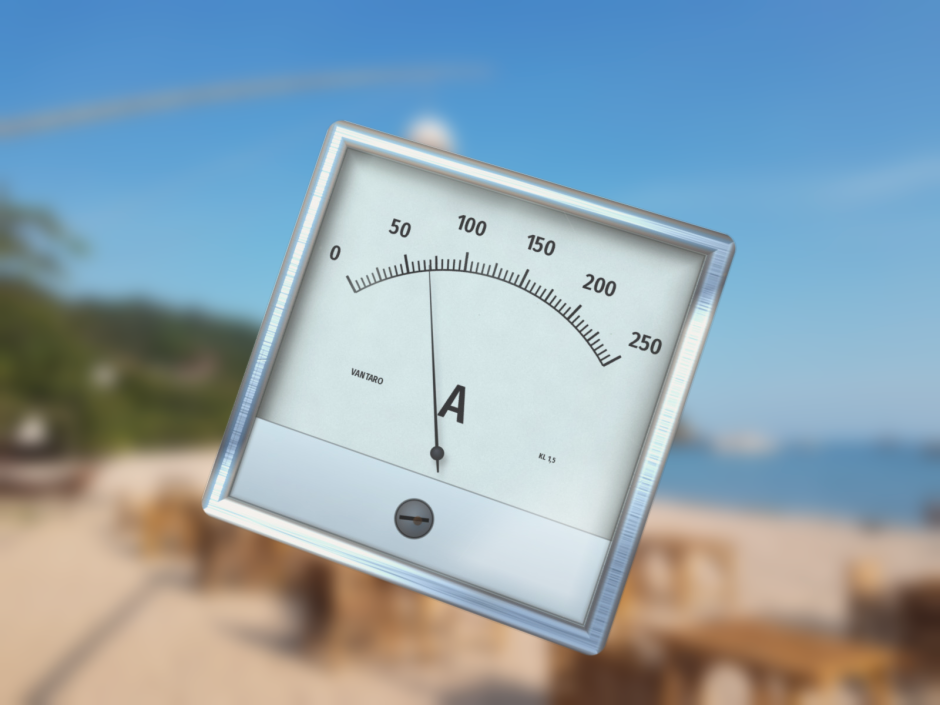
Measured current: 70 A
